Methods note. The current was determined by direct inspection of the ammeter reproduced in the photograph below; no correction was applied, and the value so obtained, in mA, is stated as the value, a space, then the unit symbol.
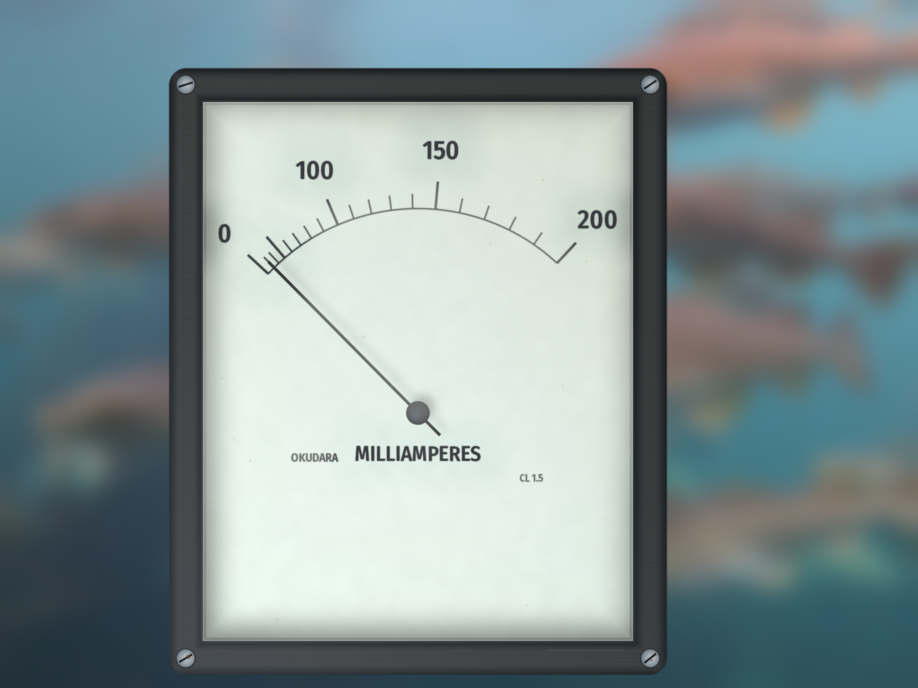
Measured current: 30 mA
